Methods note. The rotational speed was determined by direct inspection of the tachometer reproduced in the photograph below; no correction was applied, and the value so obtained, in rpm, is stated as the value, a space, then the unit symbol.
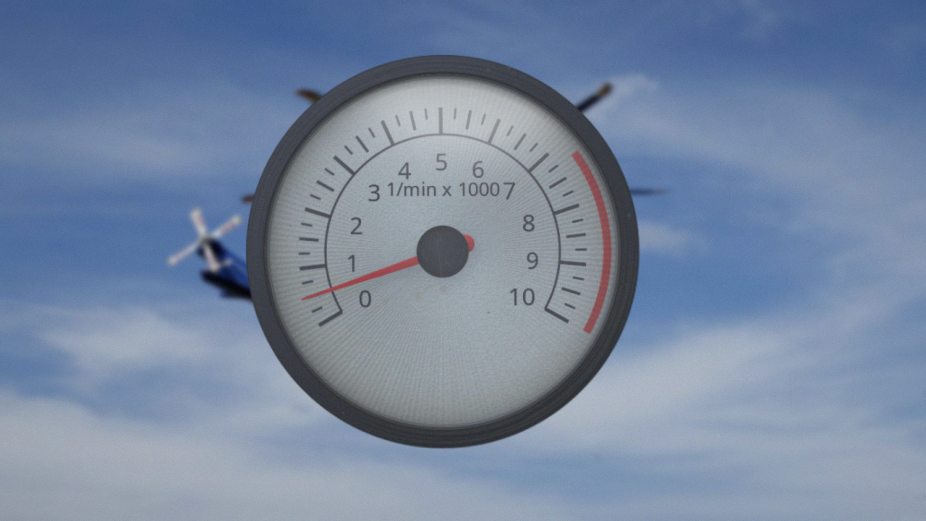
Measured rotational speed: 500 rpm
